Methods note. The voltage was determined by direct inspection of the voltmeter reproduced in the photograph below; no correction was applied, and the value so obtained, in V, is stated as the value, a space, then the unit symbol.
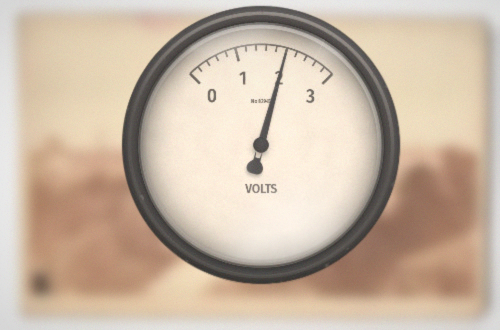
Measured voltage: 2 V
